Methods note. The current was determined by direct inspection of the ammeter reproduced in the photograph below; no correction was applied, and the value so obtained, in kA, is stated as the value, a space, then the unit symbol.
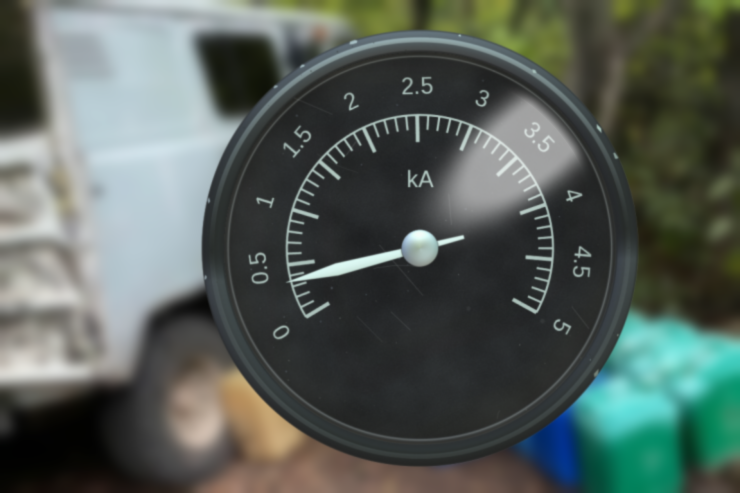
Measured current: 0.35 kA
